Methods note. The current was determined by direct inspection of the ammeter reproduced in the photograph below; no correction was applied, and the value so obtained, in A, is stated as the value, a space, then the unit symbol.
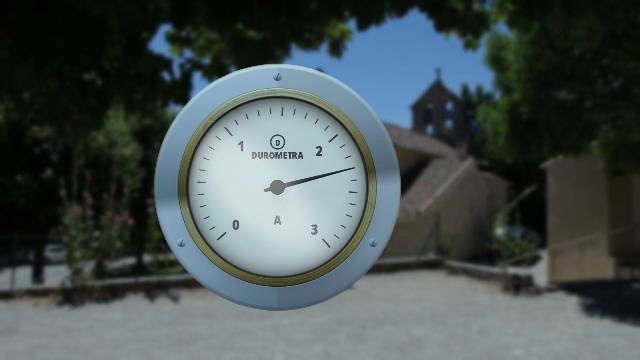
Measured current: 2.3 A
